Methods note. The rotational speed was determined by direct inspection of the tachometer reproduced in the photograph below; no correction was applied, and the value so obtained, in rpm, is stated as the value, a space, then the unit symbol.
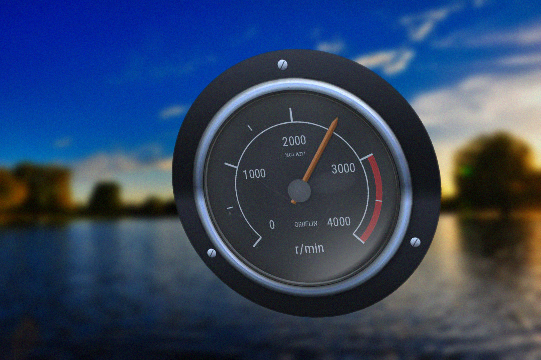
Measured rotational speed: 2500 rpm
